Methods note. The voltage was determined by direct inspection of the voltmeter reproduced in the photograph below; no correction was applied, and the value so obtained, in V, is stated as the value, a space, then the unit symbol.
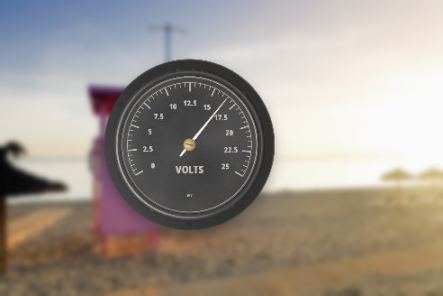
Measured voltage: 16.5 V
